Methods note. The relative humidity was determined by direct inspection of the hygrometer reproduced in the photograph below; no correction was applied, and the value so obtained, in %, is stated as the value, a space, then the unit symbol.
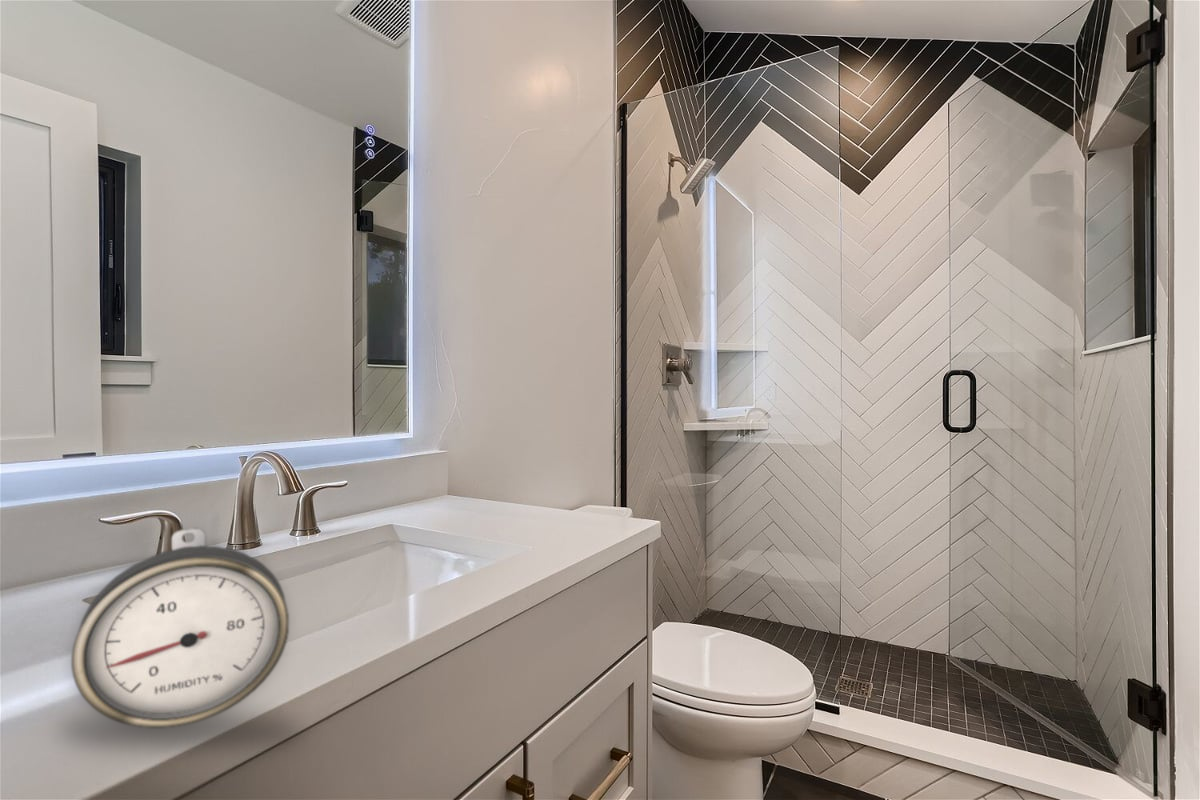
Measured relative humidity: 12 %
